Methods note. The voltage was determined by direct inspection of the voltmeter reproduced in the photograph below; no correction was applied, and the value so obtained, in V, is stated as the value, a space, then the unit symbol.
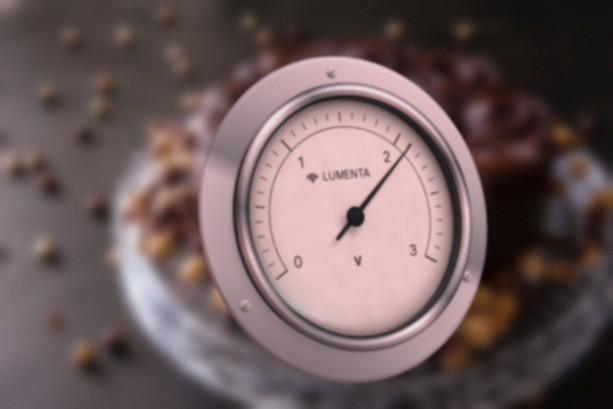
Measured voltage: 2.1 V
